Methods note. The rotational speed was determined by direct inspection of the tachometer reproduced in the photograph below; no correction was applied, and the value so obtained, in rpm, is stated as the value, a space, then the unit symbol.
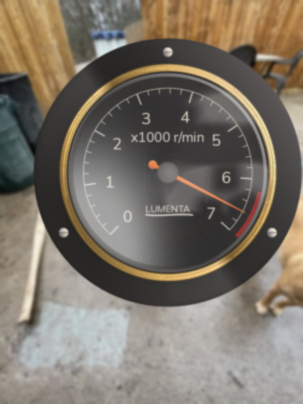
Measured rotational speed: 6600 rpm
